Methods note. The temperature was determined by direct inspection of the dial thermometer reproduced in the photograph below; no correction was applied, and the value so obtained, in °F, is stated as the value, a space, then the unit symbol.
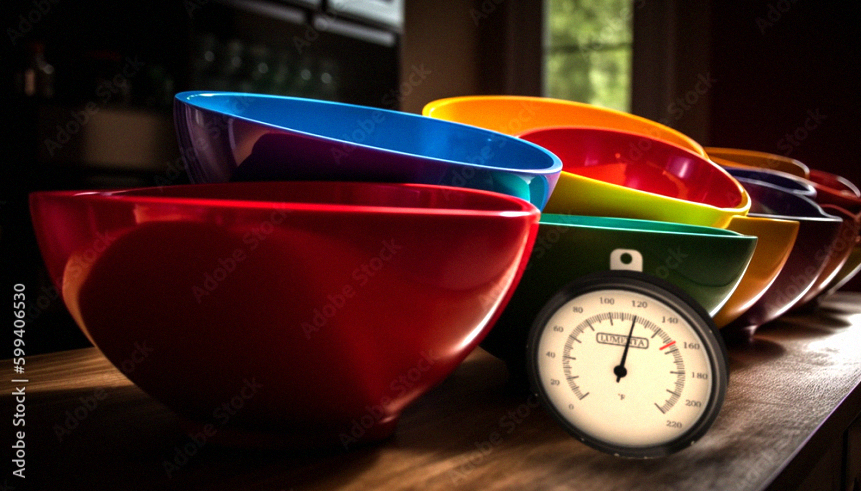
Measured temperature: 120 °F
